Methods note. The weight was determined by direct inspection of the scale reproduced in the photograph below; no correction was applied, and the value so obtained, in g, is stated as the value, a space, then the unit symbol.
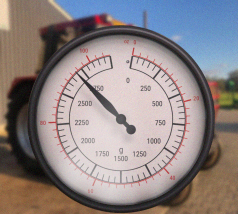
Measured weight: 2700 g
